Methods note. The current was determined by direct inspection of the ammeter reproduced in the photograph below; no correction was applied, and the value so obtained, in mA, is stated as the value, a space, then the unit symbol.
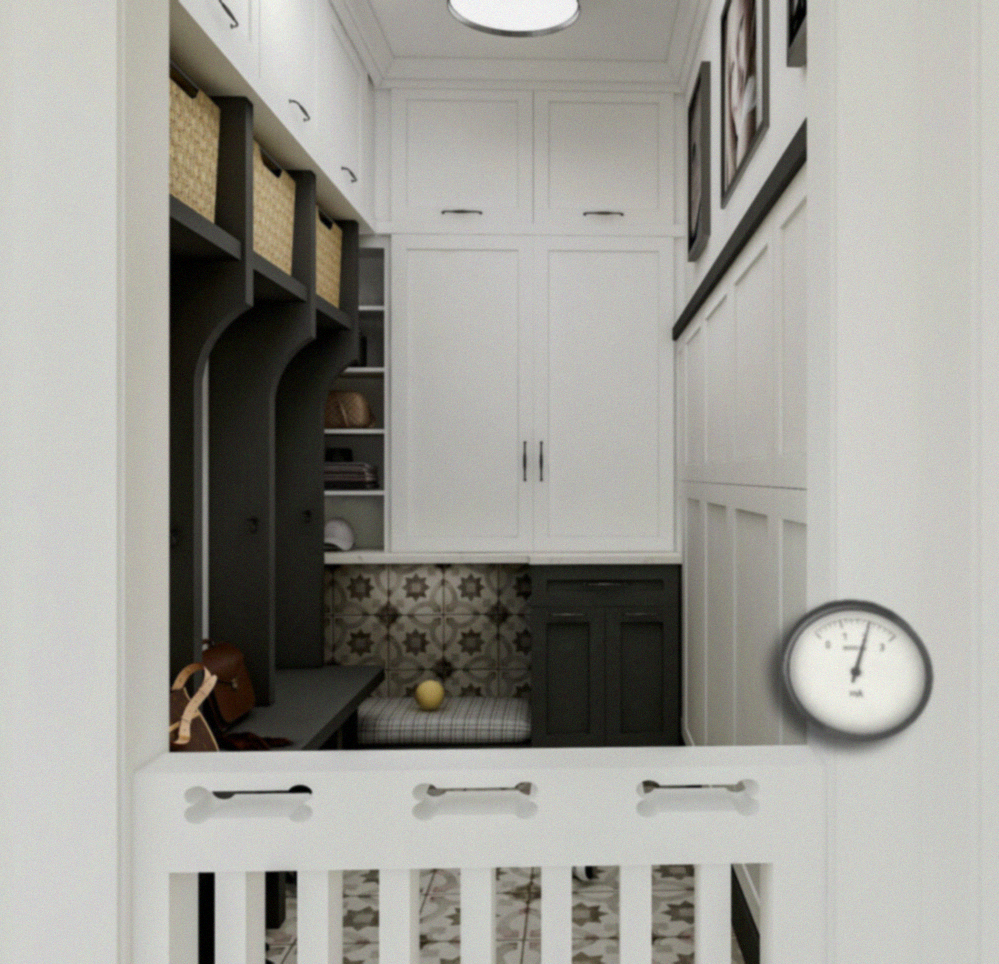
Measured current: 2 mA
